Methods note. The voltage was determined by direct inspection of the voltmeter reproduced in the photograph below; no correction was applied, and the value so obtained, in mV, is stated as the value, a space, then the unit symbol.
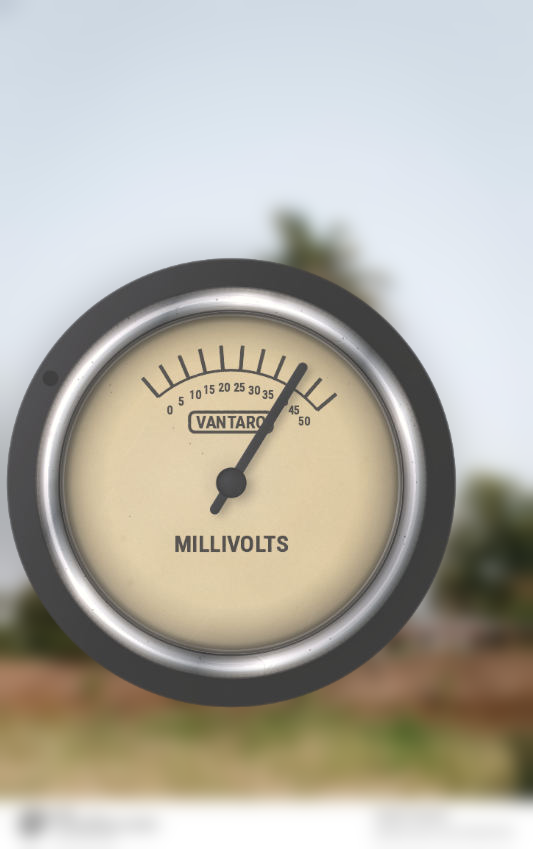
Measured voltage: 40 mV
